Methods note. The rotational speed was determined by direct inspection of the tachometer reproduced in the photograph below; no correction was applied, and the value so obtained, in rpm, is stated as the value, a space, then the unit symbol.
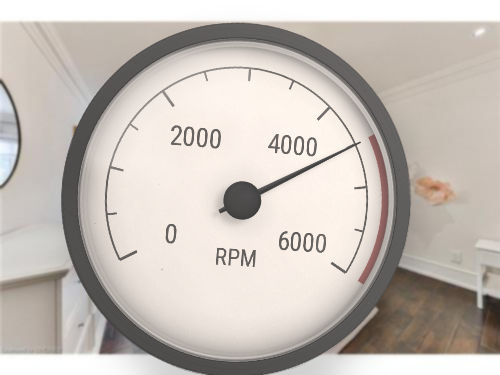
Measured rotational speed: 4500 rpm
